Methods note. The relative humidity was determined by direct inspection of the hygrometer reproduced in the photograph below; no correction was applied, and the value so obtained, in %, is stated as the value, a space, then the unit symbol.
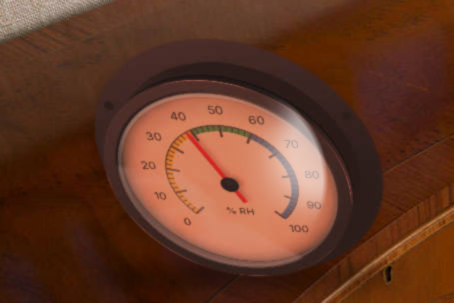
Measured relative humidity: 40 %
